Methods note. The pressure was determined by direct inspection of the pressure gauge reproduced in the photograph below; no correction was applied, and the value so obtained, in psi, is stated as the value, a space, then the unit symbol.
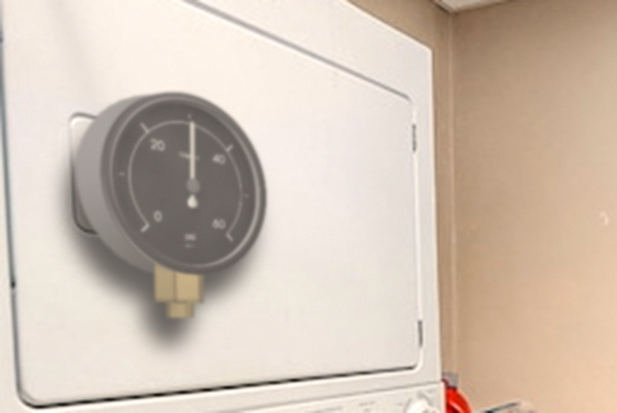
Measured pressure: 30 psi
